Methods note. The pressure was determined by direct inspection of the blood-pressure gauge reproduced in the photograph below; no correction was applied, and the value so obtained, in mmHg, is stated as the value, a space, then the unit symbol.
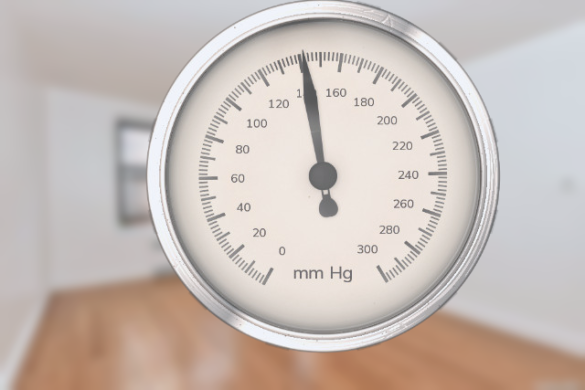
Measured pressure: 142 mmHg
